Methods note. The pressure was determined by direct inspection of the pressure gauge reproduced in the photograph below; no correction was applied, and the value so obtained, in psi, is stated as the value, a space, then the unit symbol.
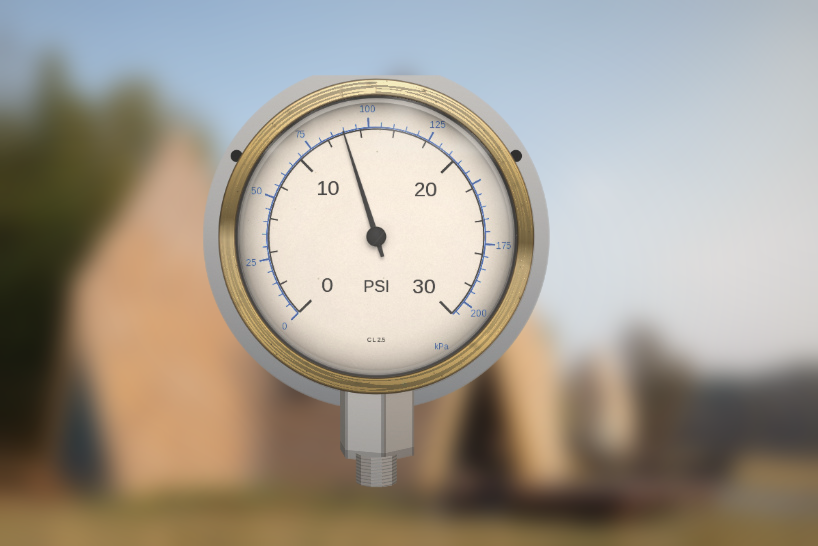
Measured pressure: 13 psi
